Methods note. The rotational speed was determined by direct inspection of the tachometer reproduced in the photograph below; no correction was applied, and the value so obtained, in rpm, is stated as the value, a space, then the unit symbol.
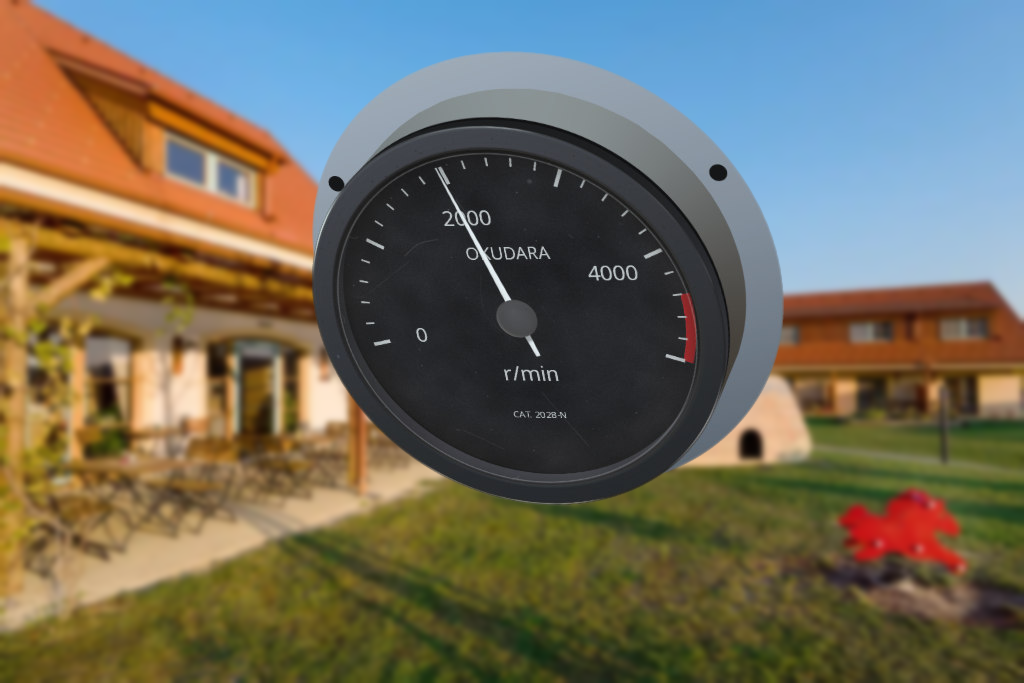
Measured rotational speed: 2000 rpm
